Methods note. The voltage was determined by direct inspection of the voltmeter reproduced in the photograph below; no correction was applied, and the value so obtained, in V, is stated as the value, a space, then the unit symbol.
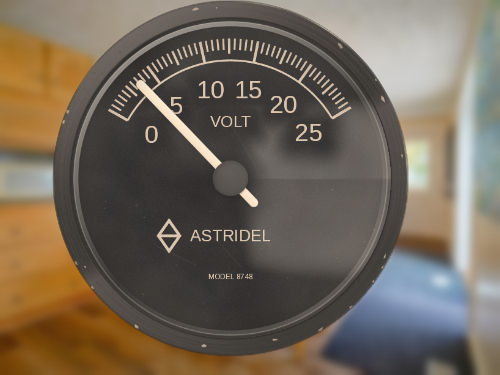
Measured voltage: 3.5 V
